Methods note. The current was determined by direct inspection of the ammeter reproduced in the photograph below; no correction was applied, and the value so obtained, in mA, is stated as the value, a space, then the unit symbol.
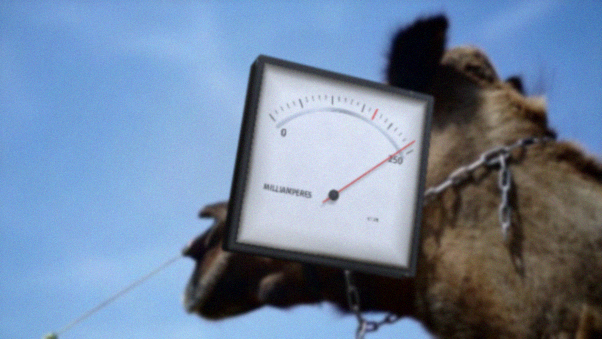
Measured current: 240 mA
